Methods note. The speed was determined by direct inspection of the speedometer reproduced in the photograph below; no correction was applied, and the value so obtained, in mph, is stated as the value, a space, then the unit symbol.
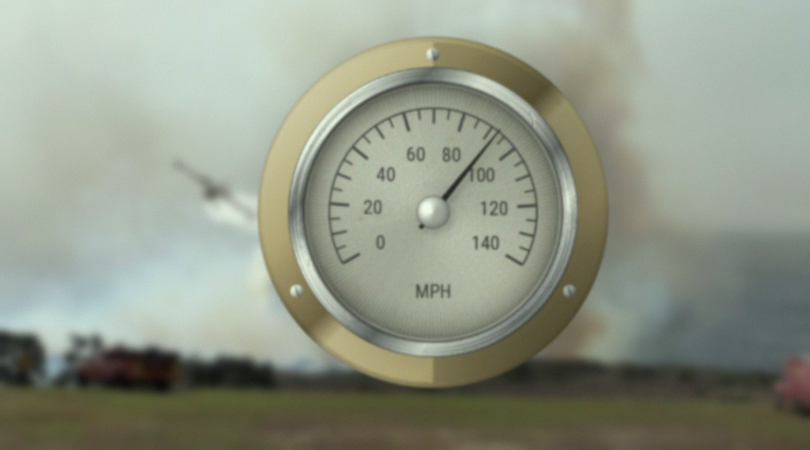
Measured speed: 92.5 mph
